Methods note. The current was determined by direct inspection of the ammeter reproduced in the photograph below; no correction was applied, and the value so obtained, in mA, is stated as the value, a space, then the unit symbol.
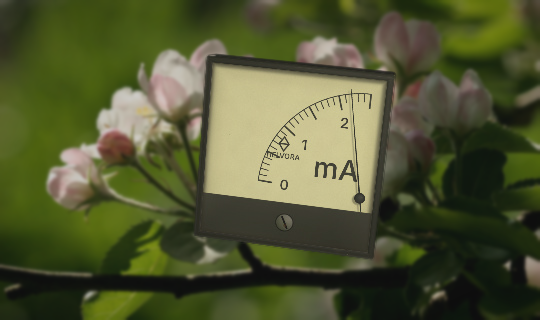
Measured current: 2.2 mA
